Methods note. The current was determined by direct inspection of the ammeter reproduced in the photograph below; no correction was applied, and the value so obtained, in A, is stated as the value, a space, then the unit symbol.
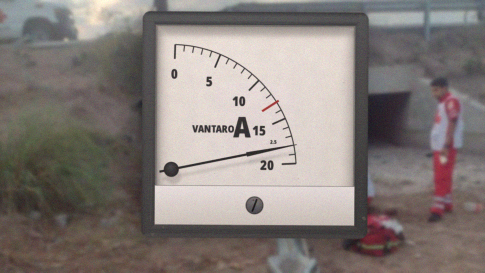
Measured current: 18 A
